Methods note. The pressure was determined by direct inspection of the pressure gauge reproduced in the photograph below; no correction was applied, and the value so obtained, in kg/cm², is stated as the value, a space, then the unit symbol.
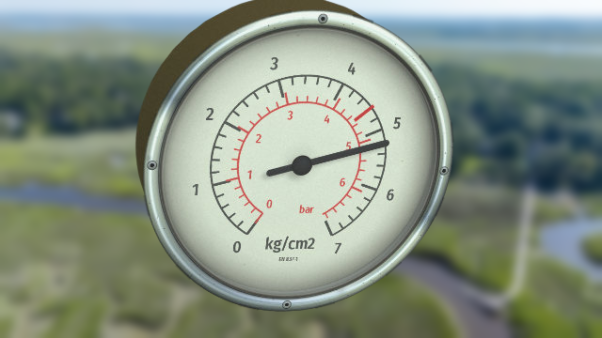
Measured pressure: 5.2 kg/cm²
